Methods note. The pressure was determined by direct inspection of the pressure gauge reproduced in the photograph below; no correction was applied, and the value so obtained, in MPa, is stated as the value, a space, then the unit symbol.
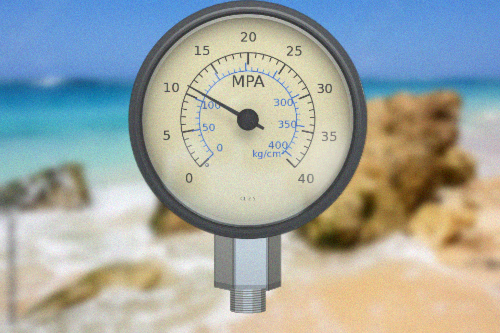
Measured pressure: 11 MPa
